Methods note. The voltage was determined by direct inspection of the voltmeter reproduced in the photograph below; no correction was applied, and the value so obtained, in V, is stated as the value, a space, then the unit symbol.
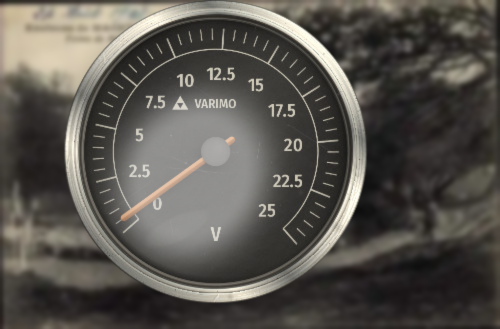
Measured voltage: 0.5 V
